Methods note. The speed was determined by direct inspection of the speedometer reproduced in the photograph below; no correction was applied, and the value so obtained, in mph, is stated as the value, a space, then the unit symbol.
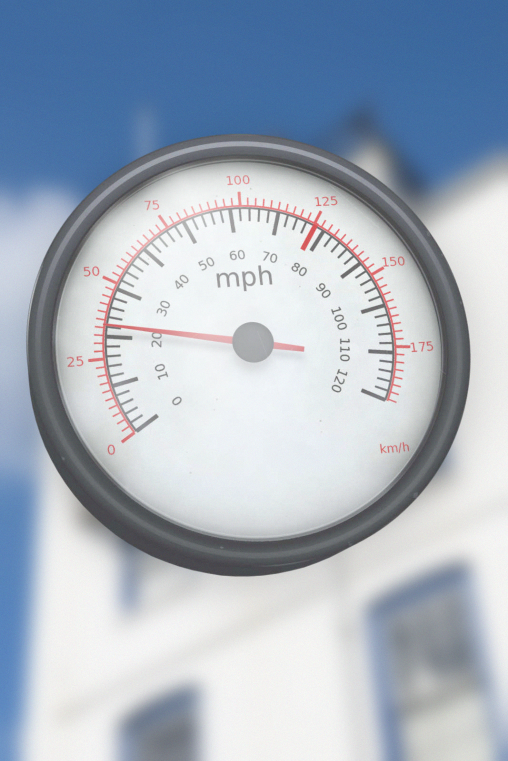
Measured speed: 22 mph
